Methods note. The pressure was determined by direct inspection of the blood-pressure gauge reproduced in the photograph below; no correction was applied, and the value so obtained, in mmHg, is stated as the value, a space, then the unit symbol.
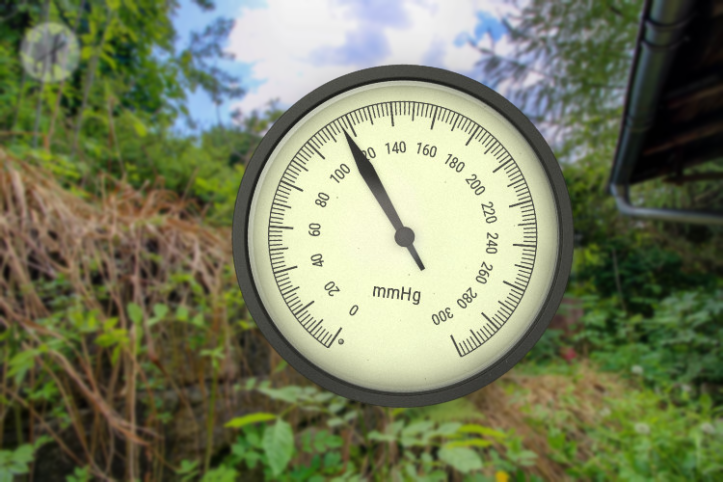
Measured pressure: 116 mmHg
